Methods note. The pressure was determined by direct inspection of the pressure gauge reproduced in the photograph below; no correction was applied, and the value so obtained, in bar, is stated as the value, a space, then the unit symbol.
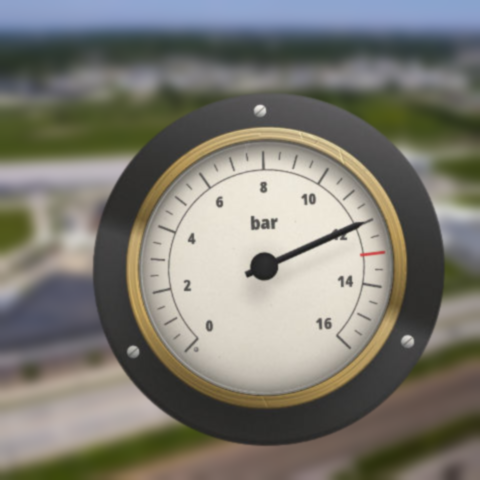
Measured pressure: 12 bar
